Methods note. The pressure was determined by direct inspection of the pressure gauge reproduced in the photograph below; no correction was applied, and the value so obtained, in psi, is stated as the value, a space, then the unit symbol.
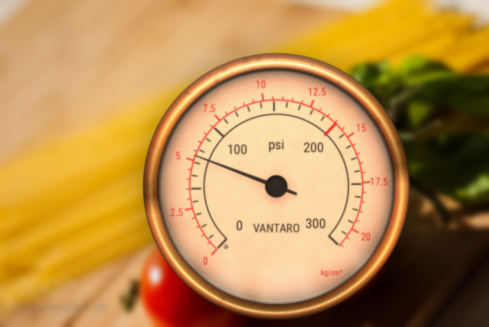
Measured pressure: 75 psi
